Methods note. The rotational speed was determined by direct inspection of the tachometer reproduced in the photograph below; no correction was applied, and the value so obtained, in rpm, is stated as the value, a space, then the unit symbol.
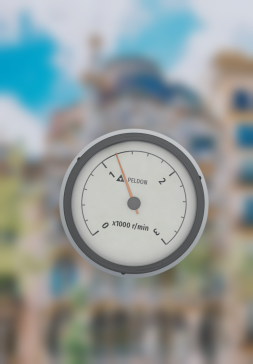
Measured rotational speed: 1200 rpm
